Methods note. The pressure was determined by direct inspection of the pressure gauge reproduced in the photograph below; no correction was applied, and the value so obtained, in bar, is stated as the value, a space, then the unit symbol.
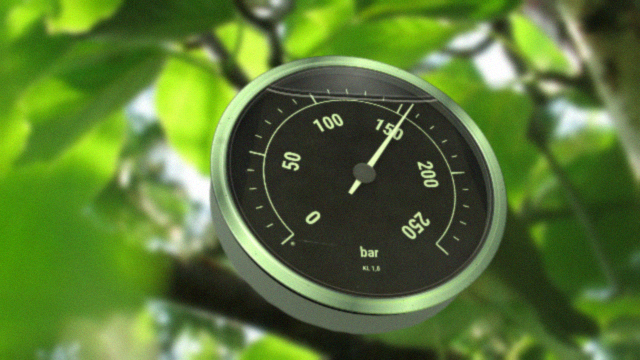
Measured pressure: 155 bar
